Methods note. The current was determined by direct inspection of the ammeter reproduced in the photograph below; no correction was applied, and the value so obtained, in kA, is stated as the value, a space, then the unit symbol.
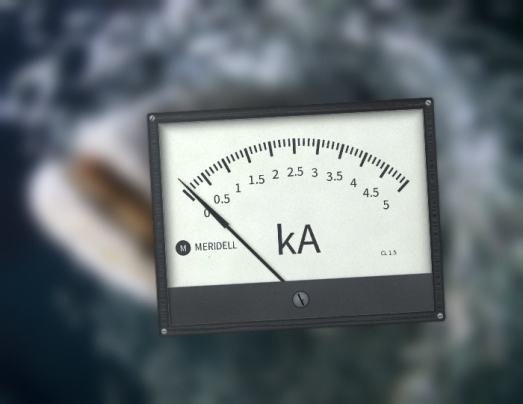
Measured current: 0.1 kA
